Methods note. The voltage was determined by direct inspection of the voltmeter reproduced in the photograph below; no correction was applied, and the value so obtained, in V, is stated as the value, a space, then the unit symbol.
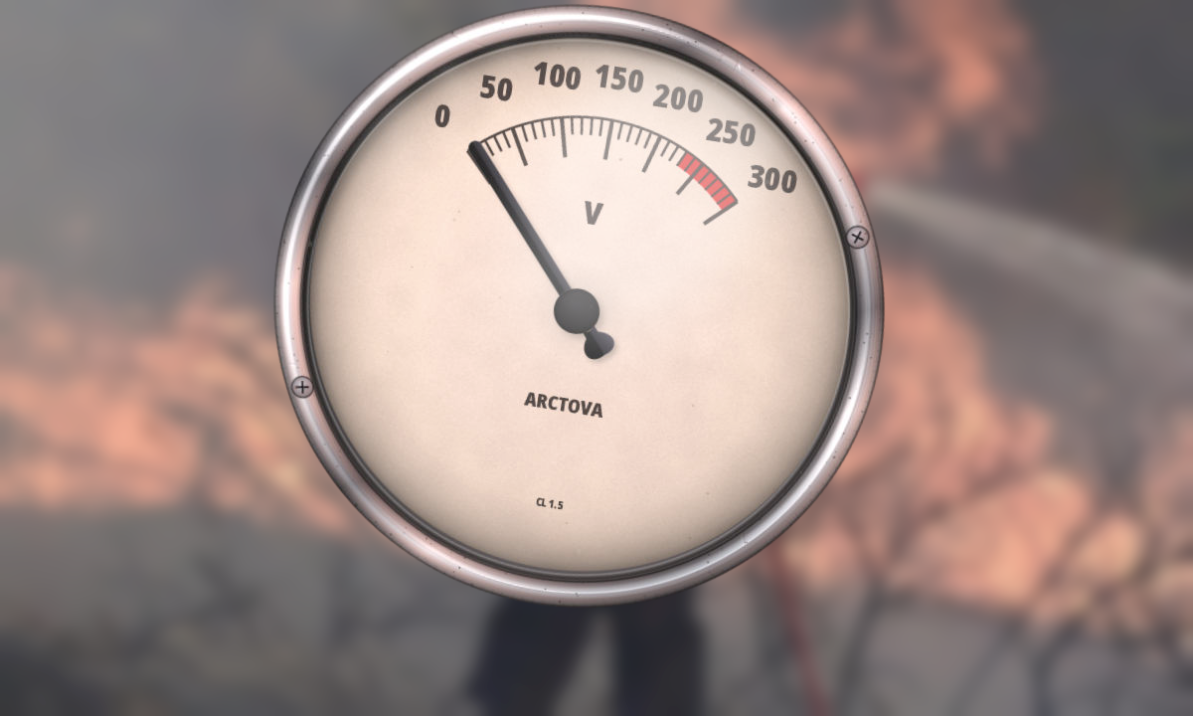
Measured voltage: 10 V
